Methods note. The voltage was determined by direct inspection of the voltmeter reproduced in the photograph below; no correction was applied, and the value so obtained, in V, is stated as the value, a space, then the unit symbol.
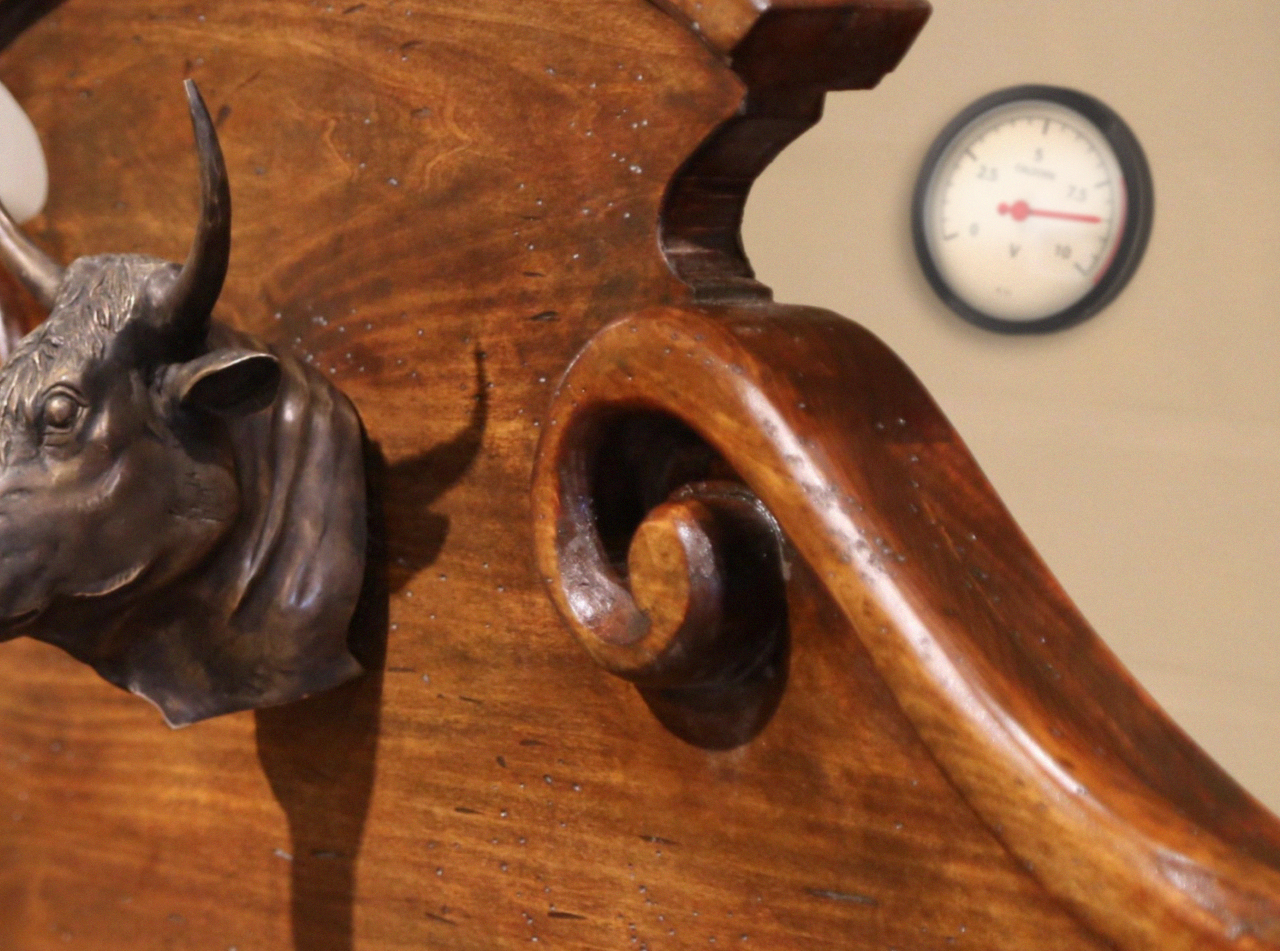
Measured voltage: 8.5 V
